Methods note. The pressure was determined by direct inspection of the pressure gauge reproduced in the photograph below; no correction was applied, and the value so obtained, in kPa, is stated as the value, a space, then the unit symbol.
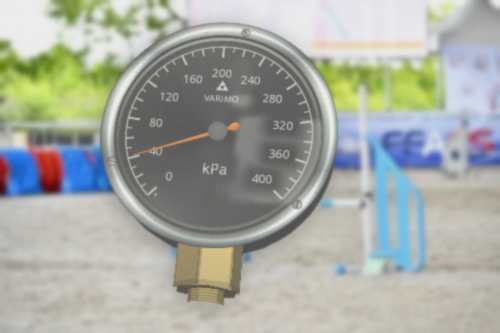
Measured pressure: 40 kPa
